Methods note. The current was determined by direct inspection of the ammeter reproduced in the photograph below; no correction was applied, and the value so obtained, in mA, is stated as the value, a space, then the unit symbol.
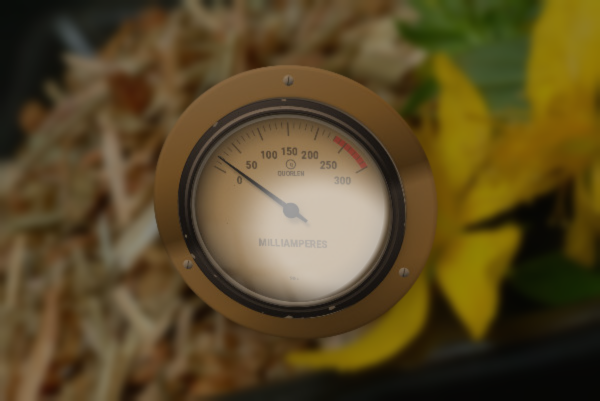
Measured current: 20 mA
